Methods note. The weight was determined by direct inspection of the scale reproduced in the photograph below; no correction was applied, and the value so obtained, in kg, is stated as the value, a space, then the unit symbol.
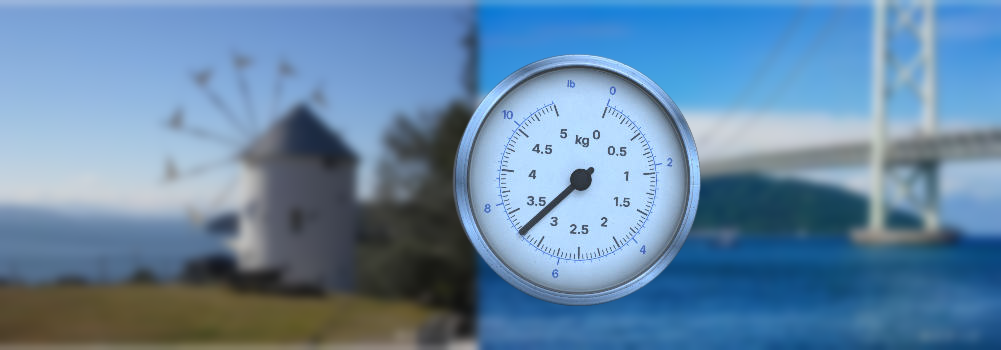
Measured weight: 3.25 kg
